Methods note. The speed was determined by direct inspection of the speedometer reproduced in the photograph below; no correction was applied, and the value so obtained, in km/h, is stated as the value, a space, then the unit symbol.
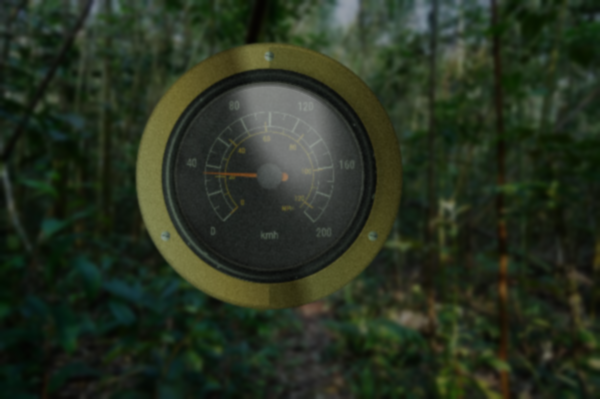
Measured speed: 35 km/h
